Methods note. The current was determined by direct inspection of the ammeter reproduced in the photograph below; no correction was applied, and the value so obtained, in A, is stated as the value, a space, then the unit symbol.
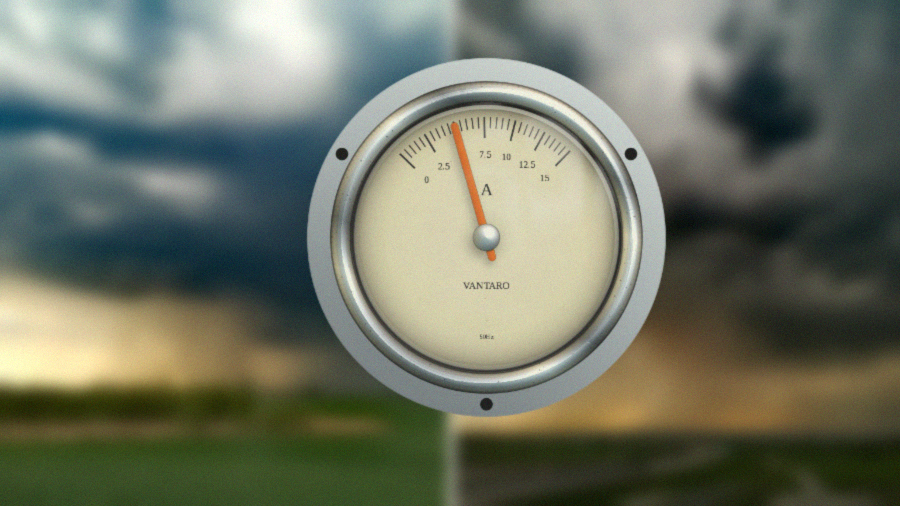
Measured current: 5 A
